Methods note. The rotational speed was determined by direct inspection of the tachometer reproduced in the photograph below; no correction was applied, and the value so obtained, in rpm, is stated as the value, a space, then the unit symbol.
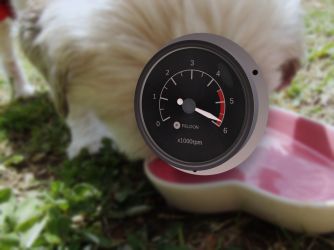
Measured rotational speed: 5750 rpm
